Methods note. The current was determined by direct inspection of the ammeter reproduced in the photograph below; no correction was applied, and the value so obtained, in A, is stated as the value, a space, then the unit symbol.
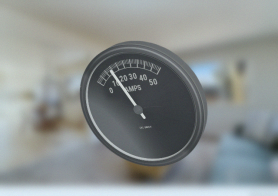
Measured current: 15 A
